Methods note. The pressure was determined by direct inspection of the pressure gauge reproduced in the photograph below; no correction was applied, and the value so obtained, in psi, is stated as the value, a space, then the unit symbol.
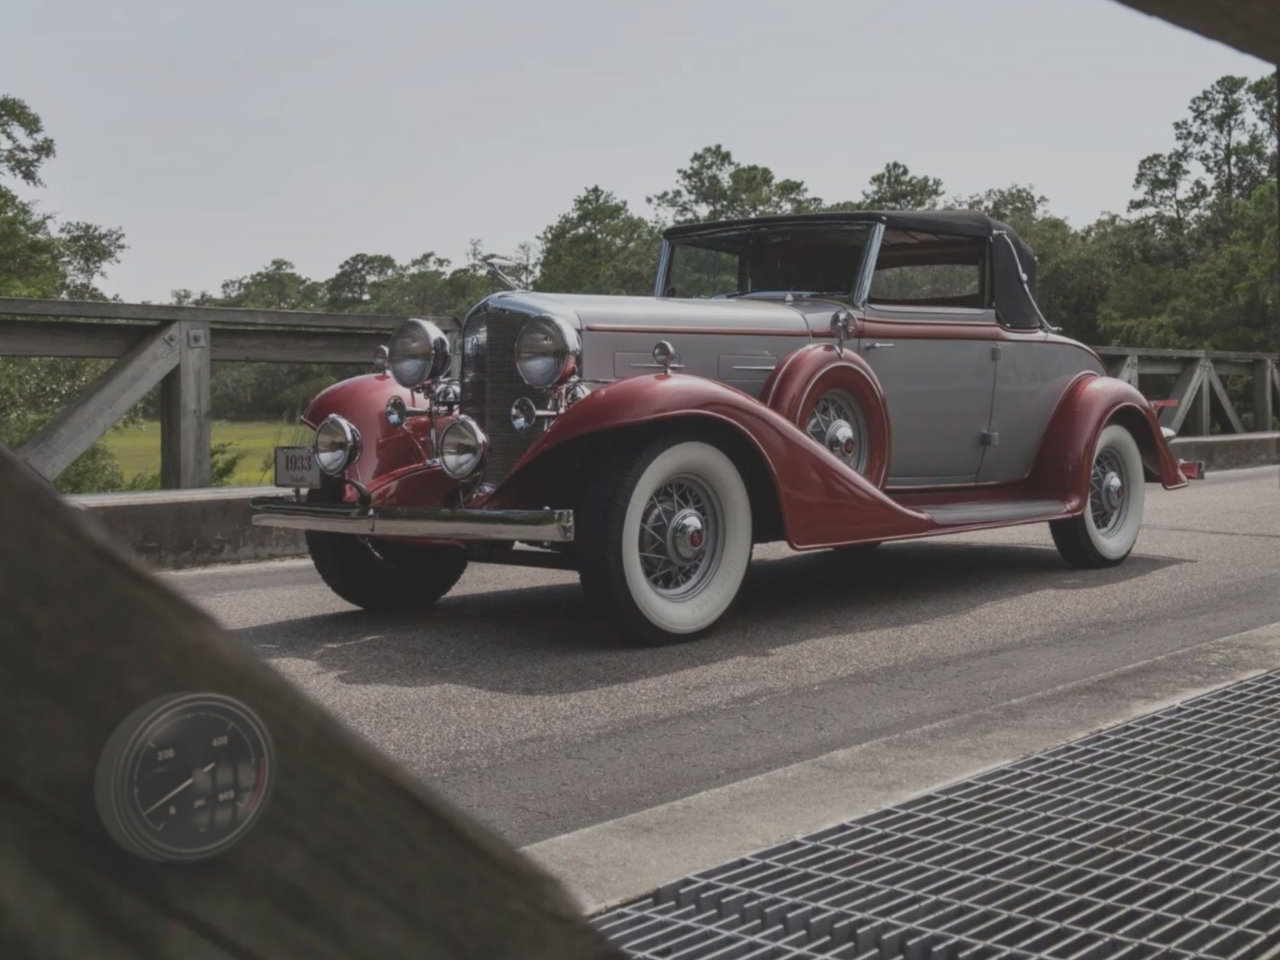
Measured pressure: 50 psi
